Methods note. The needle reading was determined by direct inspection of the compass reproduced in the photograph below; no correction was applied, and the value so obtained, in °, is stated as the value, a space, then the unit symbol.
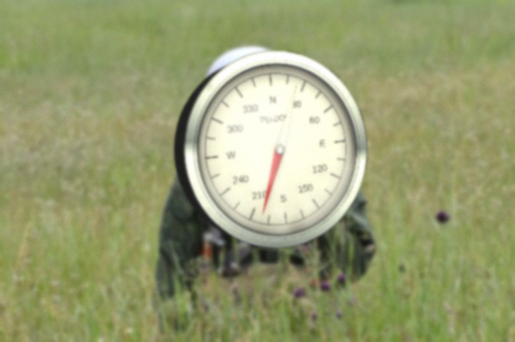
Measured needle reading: 202.5 °
